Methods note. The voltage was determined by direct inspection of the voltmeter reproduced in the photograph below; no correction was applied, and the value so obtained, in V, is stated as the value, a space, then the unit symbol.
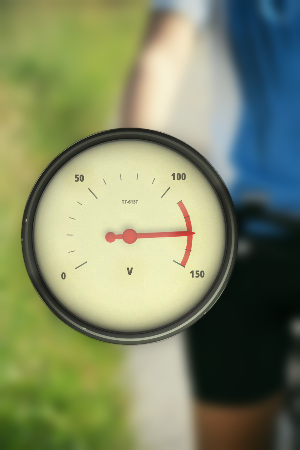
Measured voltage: 130 V
